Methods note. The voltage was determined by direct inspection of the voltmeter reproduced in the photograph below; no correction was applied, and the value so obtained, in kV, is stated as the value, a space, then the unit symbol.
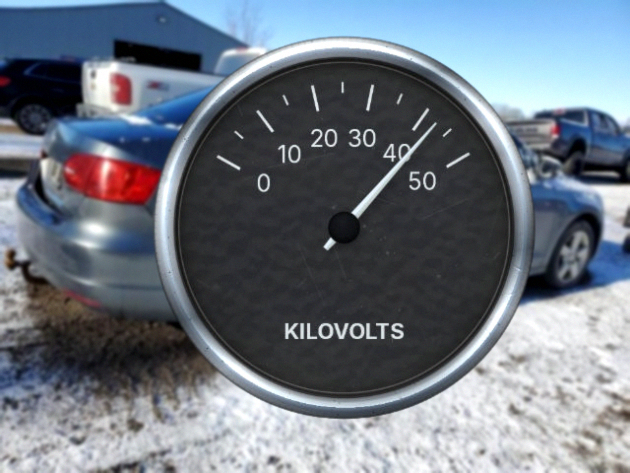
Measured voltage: 42.5 kV
